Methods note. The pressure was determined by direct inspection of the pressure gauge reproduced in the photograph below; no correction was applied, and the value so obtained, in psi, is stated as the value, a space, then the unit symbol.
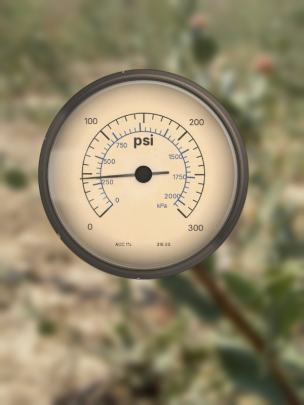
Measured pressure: 45 psi
